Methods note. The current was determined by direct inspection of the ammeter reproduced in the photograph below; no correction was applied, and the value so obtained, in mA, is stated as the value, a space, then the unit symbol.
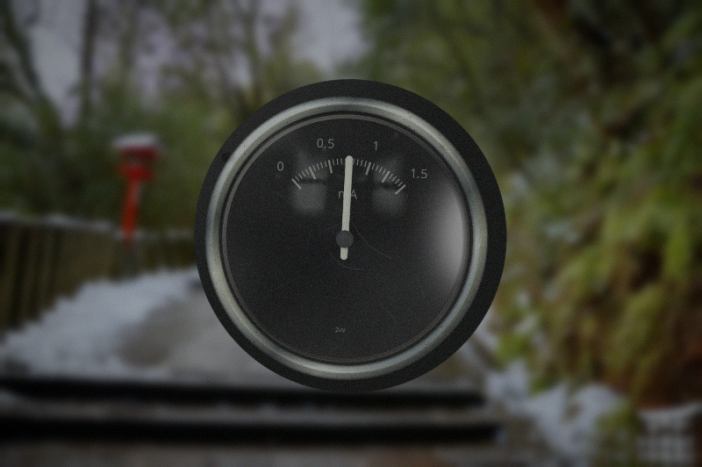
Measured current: 0.75 mA
